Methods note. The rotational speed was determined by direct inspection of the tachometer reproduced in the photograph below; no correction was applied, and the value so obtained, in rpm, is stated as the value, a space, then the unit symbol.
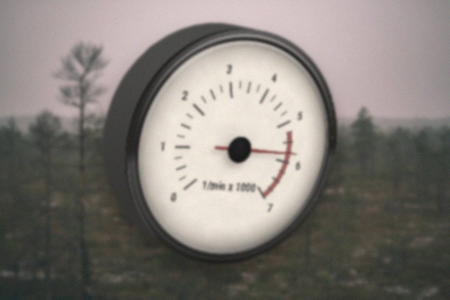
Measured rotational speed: 5750 rpm
